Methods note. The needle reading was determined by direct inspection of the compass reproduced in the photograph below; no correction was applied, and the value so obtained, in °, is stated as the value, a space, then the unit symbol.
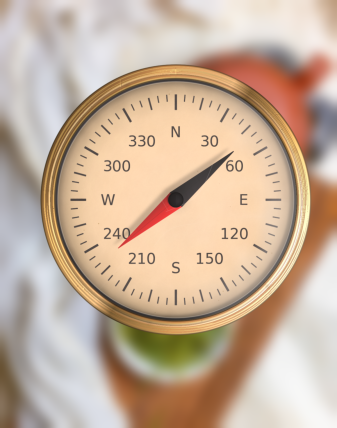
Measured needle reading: 230 °
